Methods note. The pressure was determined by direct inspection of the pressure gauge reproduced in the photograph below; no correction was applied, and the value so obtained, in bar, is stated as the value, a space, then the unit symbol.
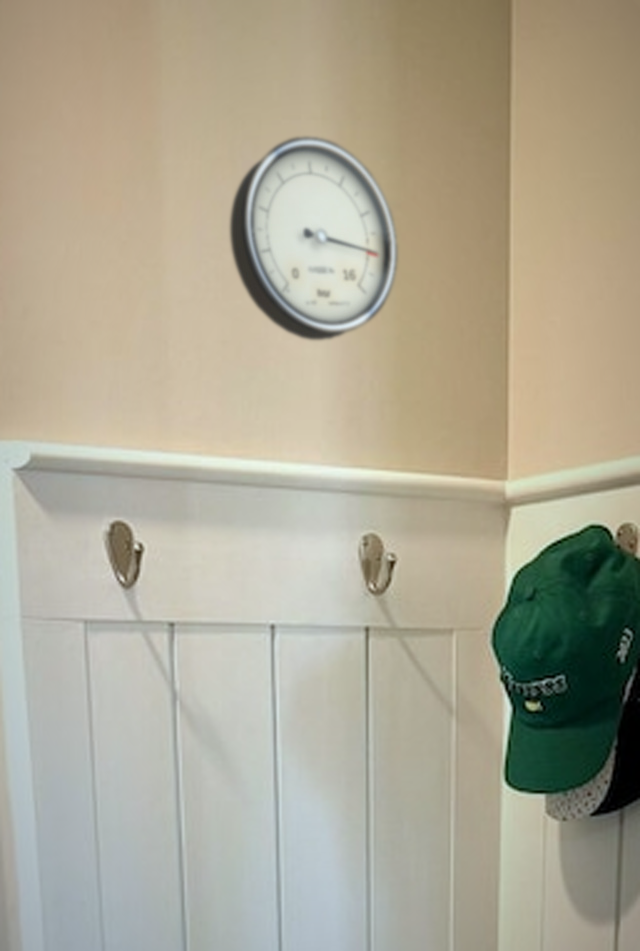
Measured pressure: 14 bar
